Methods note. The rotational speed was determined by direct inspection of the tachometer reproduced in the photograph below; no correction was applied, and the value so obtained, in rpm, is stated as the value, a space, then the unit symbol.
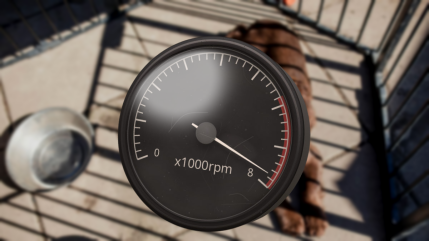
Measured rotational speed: 7700 rpm
